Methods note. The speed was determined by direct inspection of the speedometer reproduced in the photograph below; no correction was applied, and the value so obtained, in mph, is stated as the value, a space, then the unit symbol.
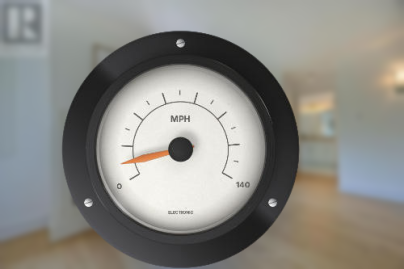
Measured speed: 10 mph
